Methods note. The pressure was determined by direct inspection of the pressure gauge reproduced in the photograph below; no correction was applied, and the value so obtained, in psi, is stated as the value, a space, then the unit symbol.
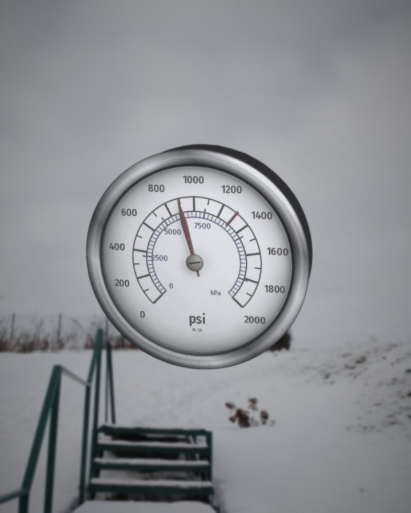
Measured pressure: 900 psi
